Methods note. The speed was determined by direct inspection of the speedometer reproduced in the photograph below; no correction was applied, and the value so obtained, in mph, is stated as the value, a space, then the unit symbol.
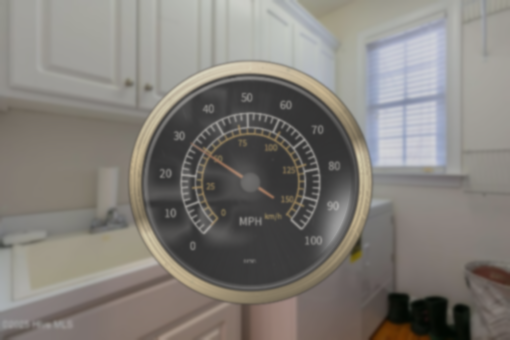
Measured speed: 30 mph
